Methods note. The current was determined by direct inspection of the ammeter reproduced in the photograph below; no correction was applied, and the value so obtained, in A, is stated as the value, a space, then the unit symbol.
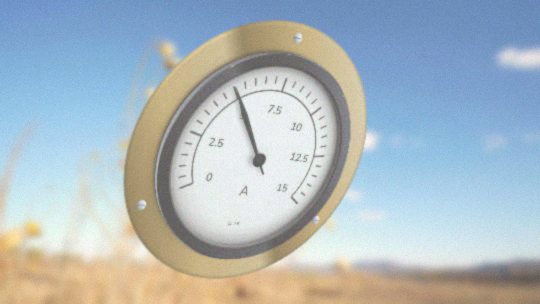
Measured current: 5 A
